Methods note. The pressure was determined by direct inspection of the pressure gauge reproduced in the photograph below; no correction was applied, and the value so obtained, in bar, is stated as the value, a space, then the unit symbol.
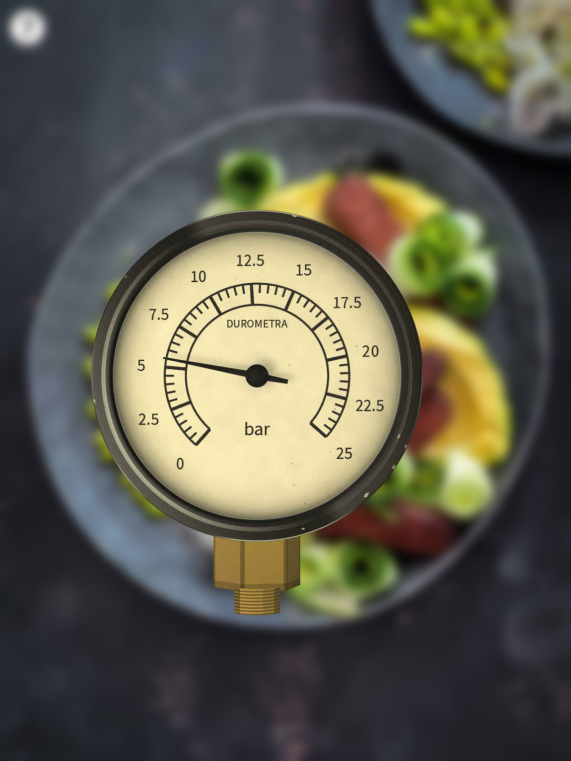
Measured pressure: 5.5 bar
